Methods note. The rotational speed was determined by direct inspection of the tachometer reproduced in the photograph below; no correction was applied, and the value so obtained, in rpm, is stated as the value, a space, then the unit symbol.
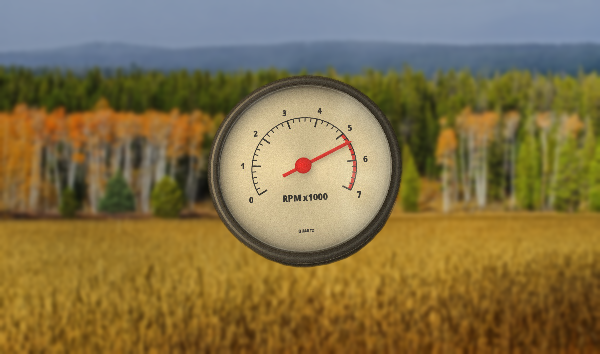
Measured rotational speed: 5400 rpm
